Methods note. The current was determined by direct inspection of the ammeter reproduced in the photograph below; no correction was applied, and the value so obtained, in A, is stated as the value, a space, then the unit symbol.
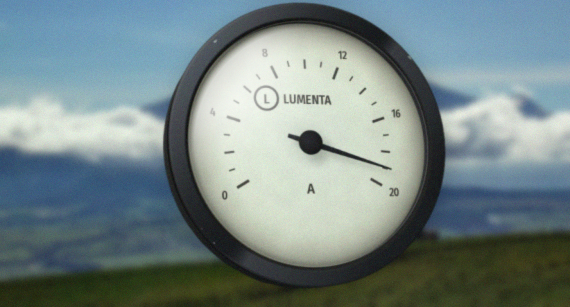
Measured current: 19 A
